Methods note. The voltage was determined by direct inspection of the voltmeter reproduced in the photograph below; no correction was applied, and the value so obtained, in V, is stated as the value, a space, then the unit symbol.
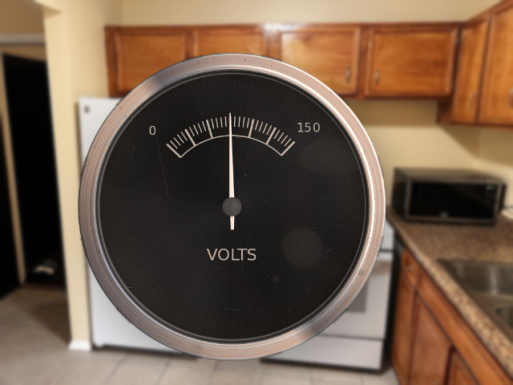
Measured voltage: 75 V
